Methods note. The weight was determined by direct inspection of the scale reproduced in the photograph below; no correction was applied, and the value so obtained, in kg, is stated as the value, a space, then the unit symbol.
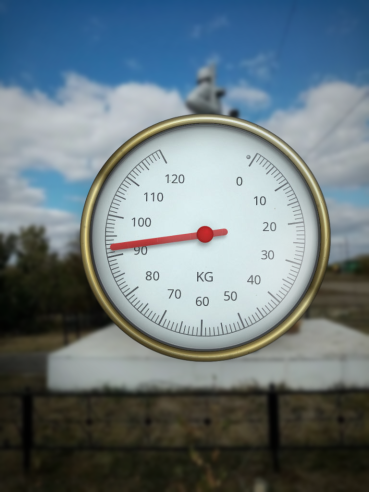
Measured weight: 92 kg
